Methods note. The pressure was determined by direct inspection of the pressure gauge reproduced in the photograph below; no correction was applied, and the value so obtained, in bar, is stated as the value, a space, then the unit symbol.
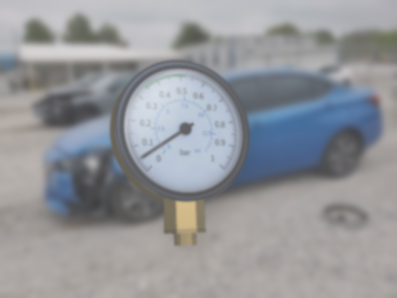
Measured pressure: 0.05 bar
